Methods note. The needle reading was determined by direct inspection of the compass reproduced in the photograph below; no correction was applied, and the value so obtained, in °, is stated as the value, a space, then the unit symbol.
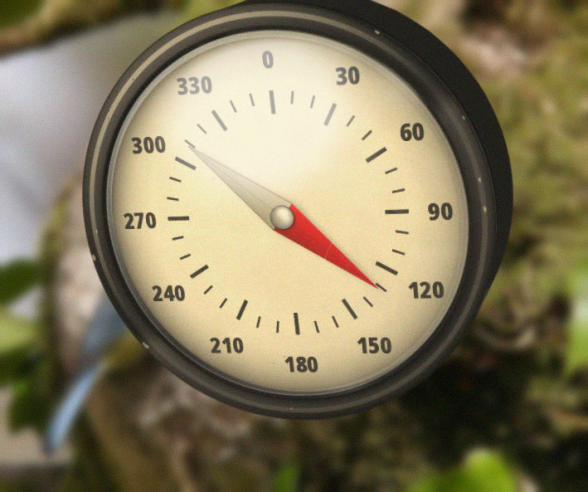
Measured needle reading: 130 °
